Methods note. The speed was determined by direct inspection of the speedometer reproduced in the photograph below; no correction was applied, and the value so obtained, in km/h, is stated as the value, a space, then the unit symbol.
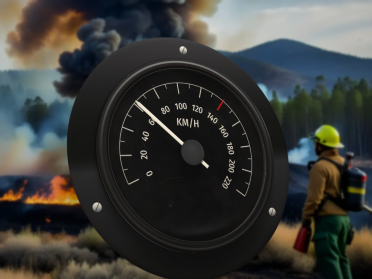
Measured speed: 60 km/h
